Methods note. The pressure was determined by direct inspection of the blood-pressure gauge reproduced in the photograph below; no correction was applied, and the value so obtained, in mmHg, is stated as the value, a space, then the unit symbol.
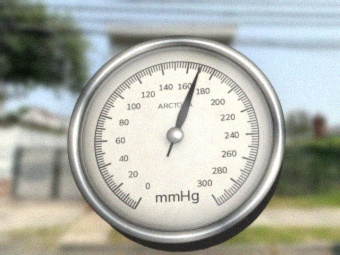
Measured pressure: 170 mmHg
